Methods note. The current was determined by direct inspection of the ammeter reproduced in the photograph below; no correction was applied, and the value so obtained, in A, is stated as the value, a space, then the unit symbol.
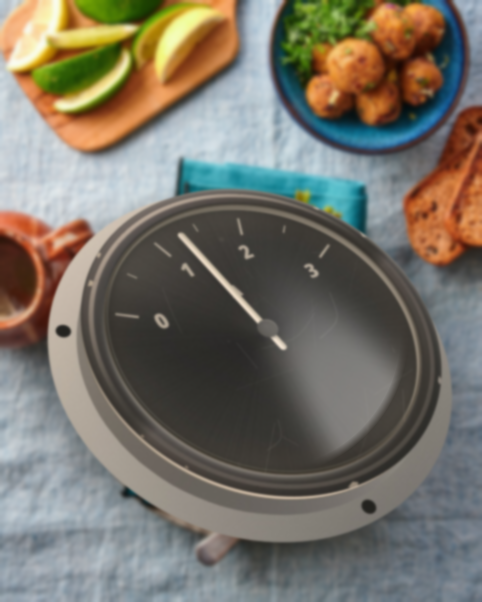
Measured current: 1.25 A
